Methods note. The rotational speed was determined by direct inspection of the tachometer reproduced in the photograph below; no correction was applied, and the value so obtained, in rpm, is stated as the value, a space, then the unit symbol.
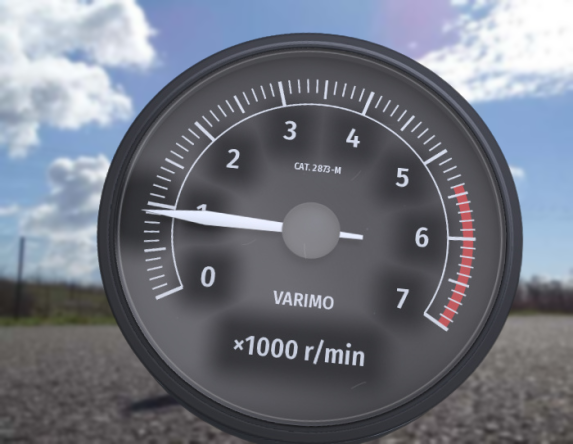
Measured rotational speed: 900 rpm
